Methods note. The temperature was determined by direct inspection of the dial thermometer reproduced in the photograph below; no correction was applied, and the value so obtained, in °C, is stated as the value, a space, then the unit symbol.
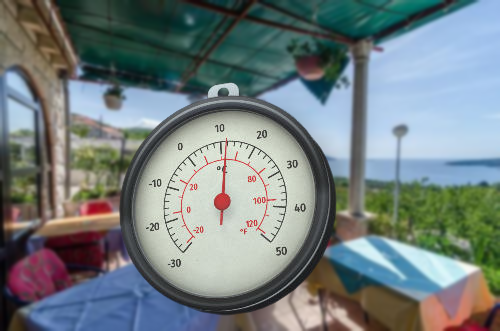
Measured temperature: 12 °C
